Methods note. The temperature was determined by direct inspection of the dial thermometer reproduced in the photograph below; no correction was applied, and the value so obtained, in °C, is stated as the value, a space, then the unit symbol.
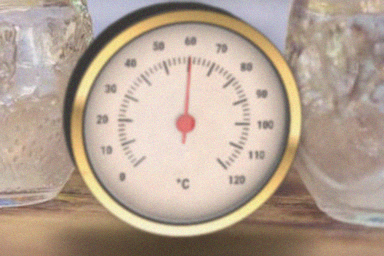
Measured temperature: 60 °C
